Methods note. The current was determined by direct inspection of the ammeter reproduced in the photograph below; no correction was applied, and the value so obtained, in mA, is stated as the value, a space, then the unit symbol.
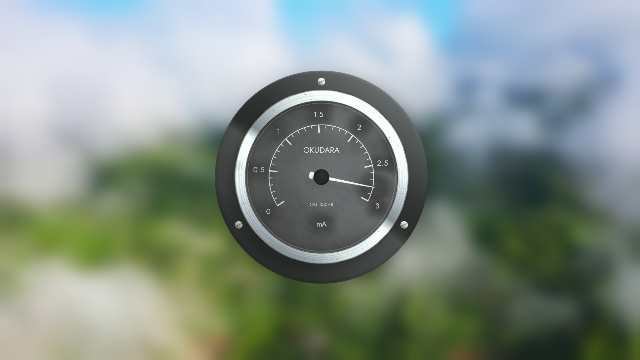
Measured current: 2.8 mA
